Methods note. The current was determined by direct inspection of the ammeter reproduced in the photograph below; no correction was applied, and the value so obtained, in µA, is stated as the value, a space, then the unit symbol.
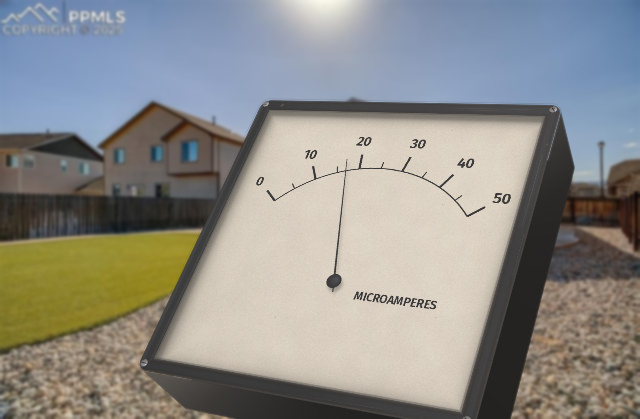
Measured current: 17.5 µA
